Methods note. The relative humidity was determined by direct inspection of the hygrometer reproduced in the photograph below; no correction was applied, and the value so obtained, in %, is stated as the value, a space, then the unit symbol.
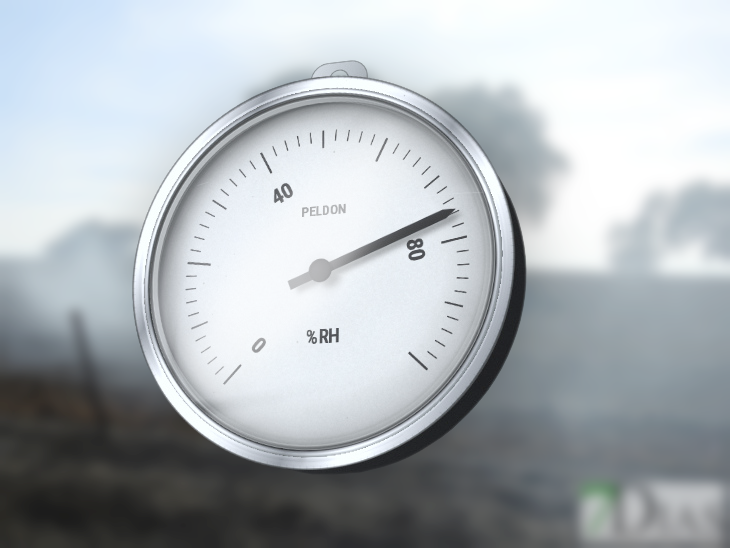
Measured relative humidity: 76 %
